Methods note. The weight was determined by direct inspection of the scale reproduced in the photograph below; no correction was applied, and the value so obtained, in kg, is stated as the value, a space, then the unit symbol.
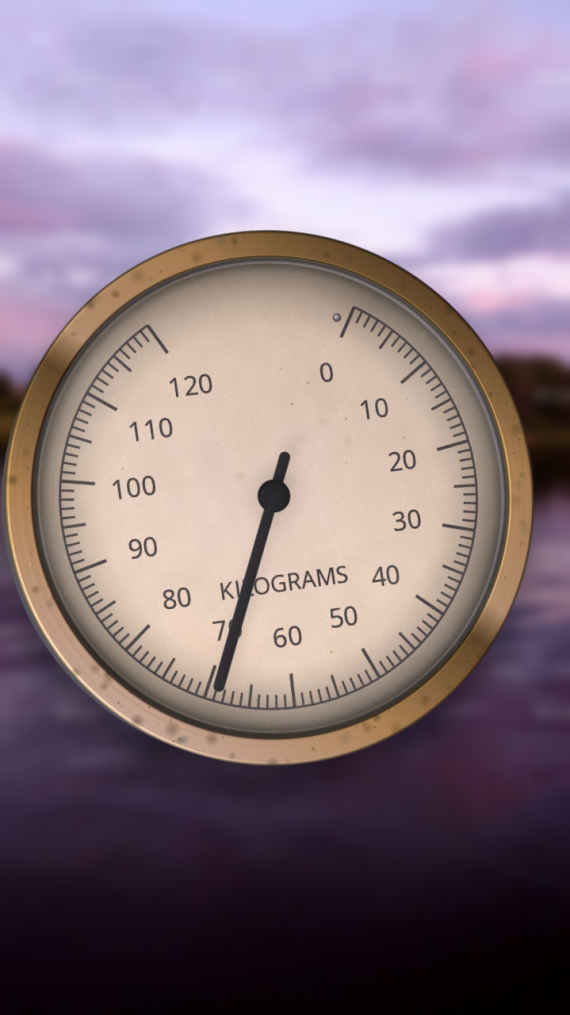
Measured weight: 69 kg
